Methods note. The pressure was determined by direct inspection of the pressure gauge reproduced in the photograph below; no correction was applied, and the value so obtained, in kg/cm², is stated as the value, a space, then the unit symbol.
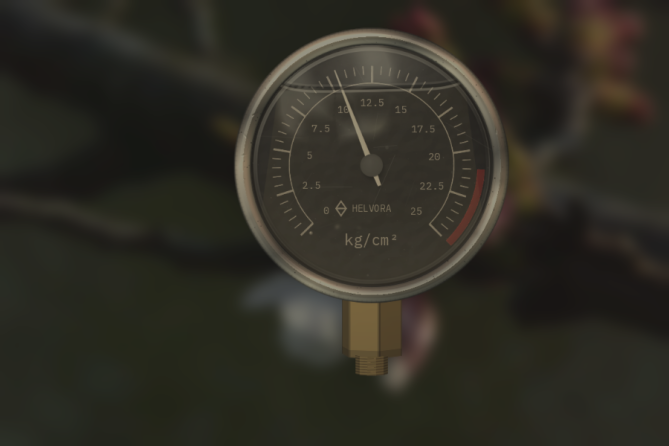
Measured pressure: 10.5 kg/cm²
